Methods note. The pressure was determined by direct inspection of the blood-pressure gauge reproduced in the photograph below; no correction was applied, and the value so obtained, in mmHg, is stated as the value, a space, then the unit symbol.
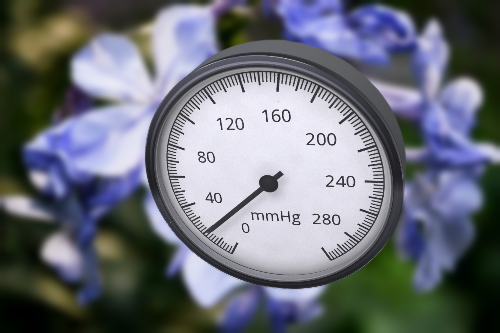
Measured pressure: 20 mmHg
